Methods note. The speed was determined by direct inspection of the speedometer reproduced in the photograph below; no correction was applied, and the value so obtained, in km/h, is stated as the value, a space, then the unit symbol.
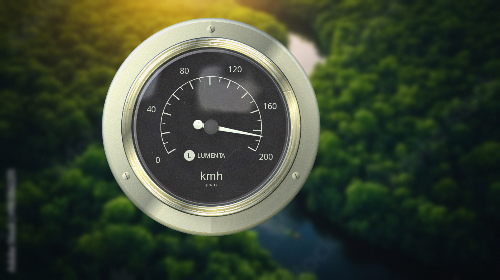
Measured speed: 185 km/h
